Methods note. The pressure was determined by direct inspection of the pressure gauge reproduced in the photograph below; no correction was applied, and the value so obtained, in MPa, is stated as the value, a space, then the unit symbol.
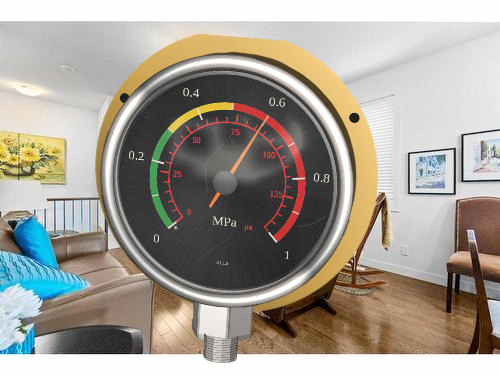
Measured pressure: 0.6 MPa
